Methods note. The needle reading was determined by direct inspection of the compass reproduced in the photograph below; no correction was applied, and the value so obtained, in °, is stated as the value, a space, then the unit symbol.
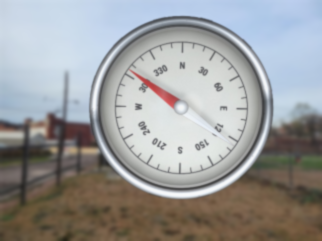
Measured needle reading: 305 °
